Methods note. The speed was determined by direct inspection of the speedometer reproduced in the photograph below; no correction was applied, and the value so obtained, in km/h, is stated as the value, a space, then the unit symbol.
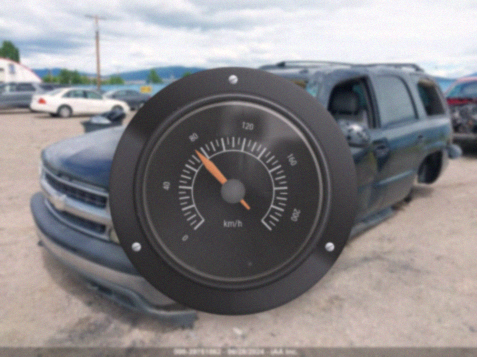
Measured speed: 75 km/h
